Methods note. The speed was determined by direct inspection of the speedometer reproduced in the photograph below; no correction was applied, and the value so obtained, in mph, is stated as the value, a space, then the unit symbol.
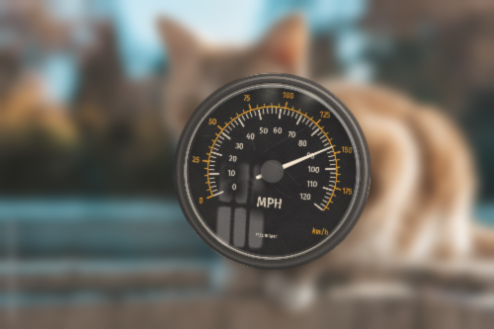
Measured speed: 90 mph
